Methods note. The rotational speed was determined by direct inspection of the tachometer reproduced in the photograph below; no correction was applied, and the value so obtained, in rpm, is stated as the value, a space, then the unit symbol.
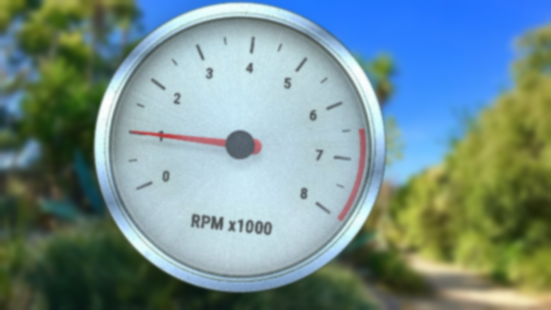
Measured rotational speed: 1000 rpm
